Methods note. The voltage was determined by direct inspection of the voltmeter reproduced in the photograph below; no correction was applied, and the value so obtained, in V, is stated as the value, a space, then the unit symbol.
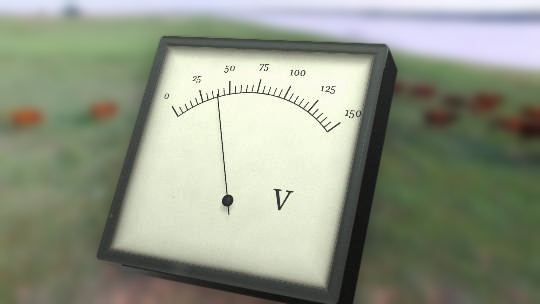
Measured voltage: 40 V
